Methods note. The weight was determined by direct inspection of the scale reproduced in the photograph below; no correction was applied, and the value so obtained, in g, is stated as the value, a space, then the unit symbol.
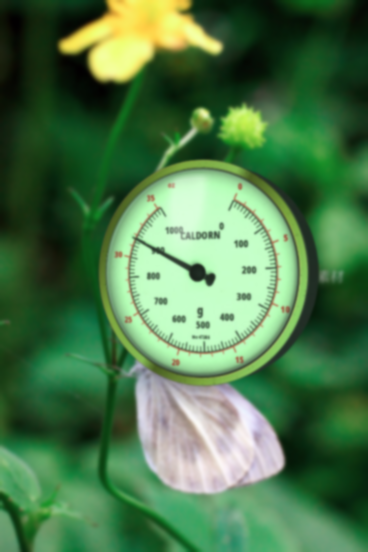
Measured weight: 900 g
